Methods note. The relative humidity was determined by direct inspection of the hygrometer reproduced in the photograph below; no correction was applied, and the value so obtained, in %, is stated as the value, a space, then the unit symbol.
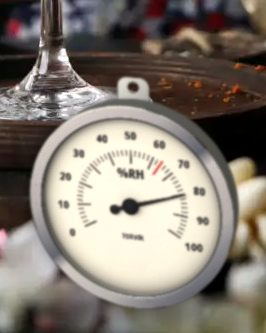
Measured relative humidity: 80 %
